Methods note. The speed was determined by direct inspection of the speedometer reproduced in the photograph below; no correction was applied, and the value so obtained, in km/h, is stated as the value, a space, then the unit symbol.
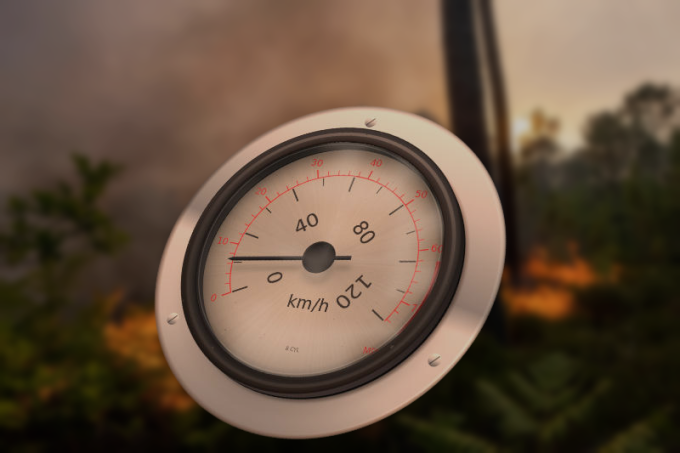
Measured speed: 10 km/h
